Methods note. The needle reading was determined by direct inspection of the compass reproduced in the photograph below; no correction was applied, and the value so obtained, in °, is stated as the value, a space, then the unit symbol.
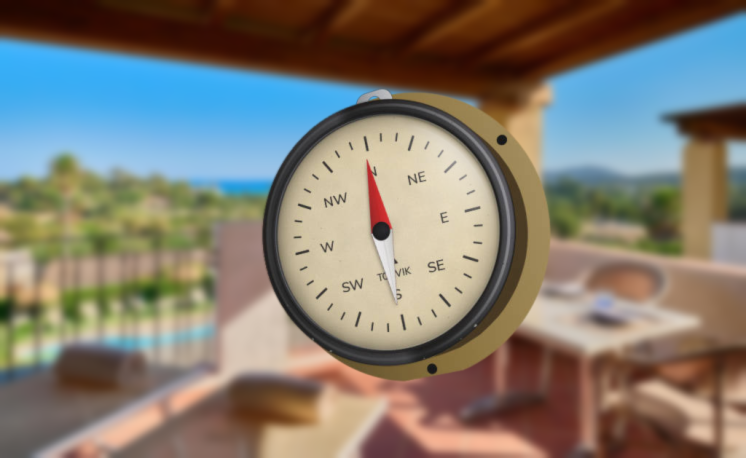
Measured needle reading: 0 °
